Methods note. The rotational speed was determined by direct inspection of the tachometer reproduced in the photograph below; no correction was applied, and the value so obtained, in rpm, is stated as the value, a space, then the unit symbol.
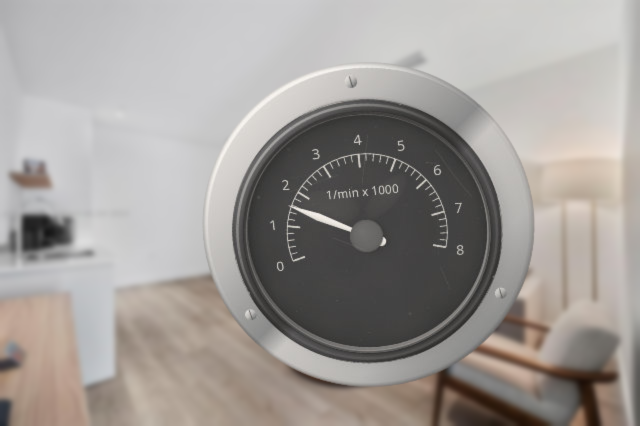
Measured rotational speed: 1600 rpm
